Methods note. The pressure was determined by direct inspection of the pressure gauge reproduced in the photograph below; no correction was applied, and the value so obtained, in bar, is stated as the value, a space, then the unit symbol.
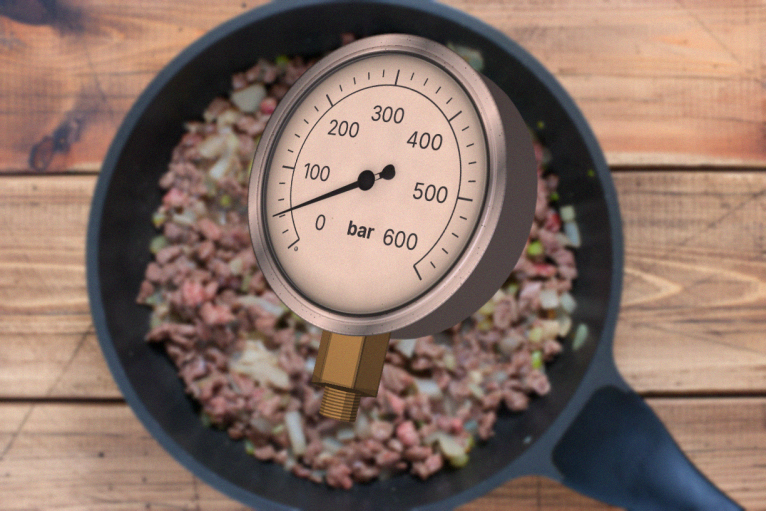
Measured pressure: 40 bar
